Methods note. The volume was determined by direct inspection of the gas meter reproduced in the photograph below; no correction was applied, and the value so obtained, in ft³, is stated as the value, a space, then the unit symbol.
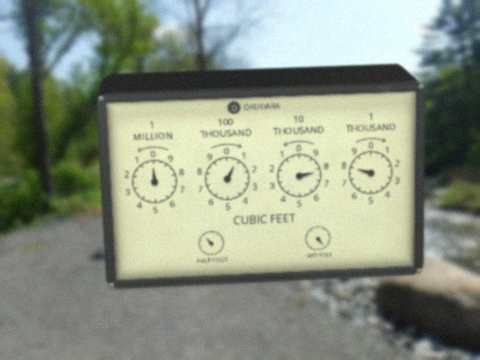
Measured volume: 7800 ft³
